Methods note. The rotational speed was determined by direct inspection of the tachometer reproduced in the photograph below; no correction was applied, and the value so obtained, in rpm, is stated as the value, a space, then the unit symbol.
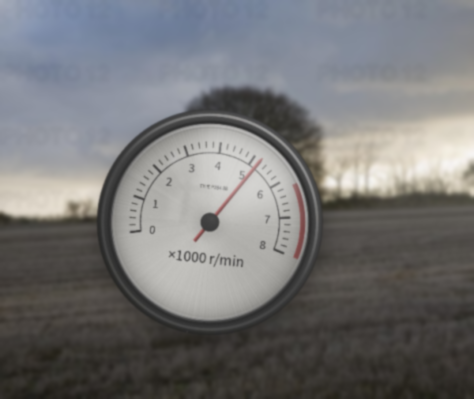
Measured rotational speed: 5200 rpm
